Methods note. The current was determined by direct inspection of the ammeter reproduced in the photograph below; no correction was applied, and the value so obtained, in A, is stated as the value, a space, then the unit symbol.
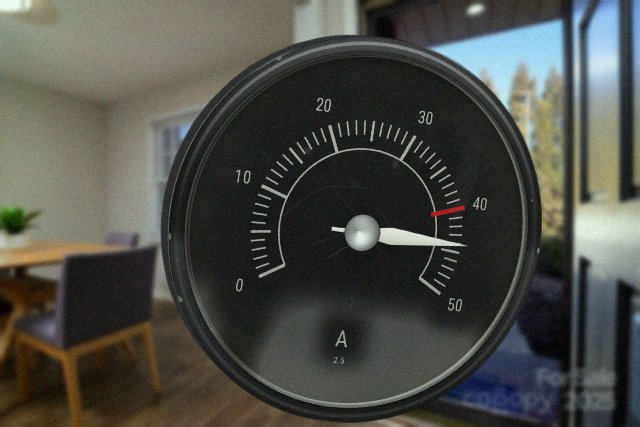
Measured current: 44 A
